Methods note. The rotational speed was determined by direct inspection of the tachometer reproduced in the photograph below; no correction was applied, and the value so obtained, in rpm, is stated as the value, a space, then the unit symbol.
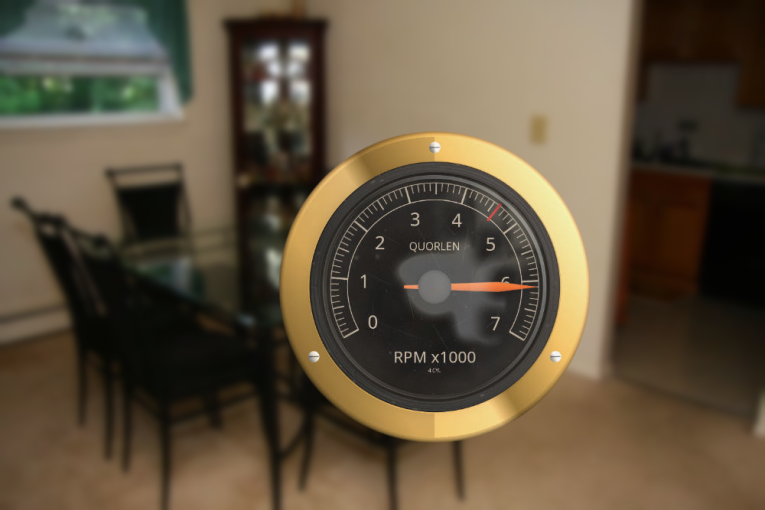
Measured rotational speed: 6100 rpm
